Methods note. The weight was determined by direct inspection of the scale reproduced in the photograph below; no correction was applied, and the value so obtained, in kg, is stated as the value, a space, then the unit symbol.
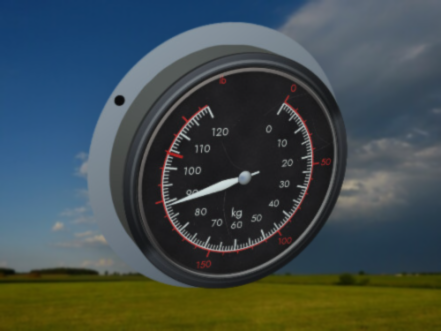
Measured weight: 90 kg
